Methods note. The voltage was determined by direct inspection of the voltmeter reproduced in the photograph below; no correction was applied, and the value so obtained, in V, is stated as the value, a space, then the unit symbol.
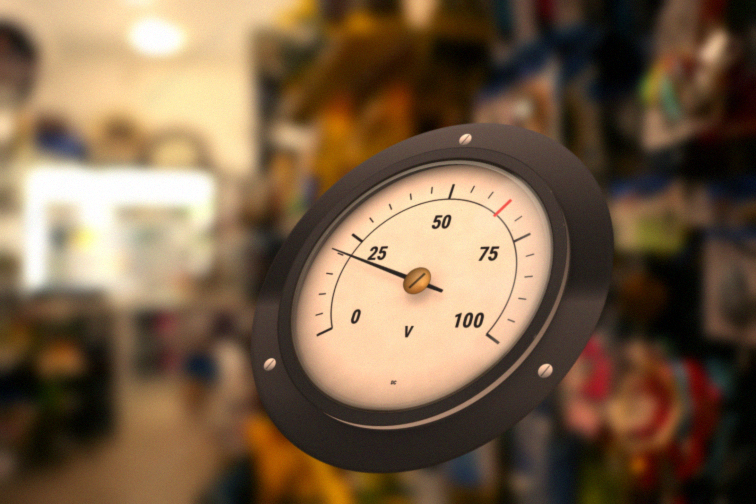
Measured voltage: 20 V
